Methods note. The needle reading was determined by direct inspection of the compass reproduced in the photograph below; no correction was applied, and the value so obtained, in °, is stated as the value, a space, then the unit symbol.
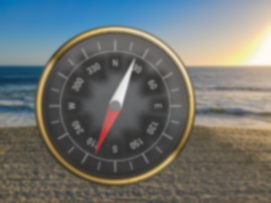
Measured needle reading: 202.5 °
